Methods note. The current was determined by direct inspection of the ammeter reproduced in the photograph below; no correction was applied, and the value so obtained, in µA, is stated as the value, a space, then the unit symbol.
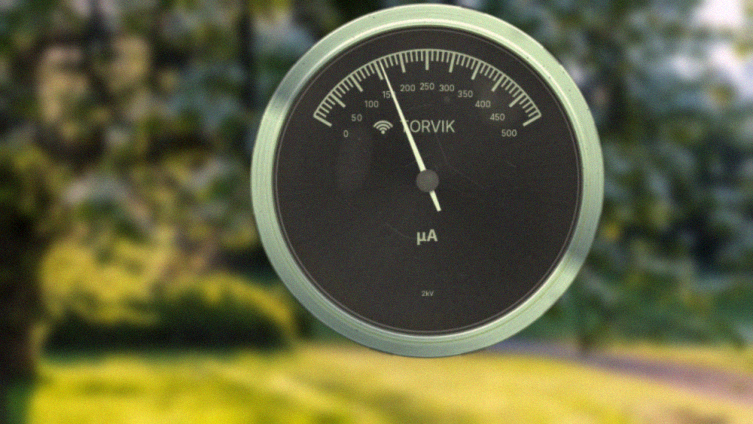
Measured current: 160 µA
